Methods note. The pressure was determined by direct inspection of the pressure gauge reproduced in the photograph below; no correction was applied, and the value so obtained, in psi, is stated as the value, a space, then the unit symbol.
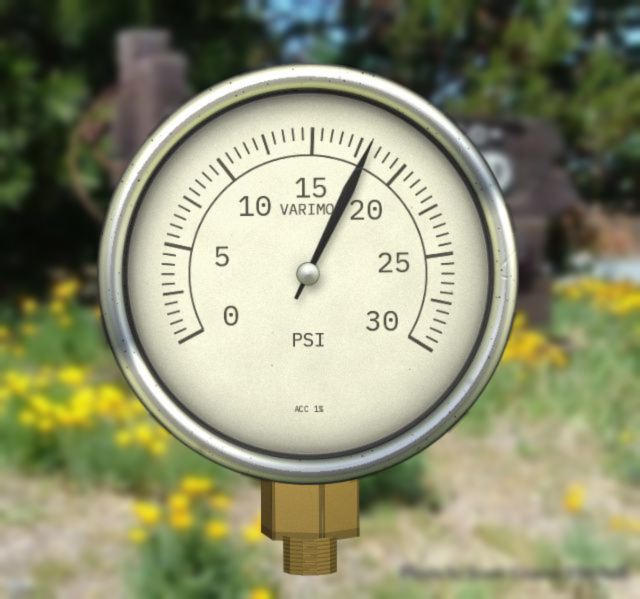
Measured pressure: 18 psi
